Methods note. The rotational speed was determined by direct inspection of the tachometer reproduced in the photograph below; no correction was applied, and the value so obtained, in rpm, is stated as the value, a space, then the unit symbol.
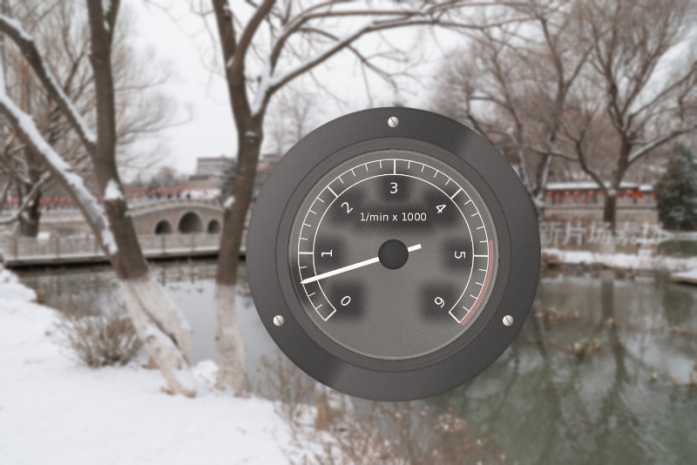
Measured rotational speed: 600 rpm
